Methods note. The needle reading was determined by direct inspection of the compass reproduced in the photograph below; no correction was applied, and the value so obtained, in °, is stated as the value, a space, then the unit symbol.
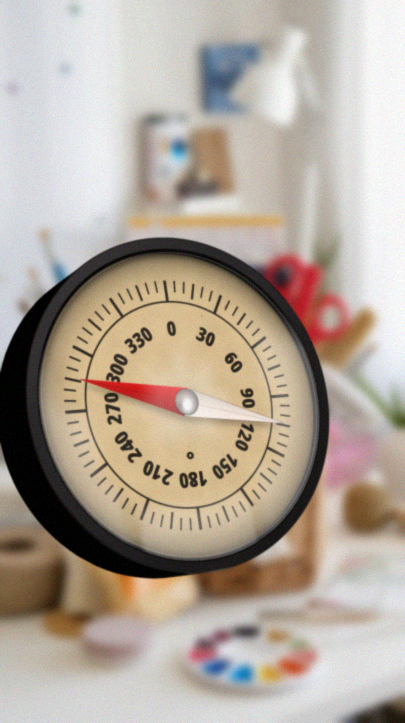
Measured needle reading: 285 °
